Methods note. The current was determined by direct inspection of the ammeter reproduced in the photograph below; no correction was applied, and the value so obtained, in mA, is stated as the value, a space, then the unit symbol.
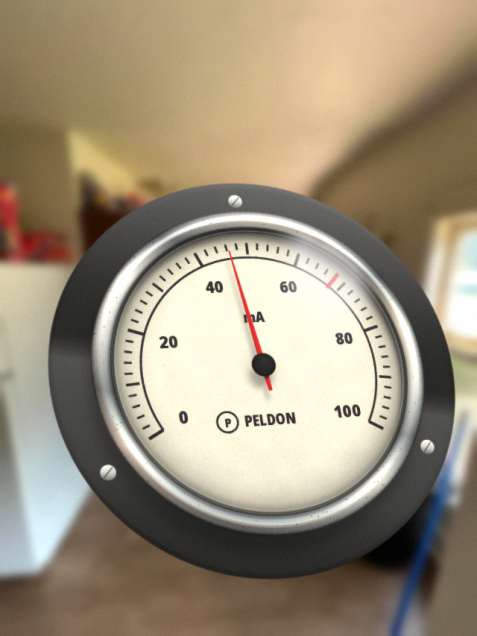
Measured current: 46 mA
